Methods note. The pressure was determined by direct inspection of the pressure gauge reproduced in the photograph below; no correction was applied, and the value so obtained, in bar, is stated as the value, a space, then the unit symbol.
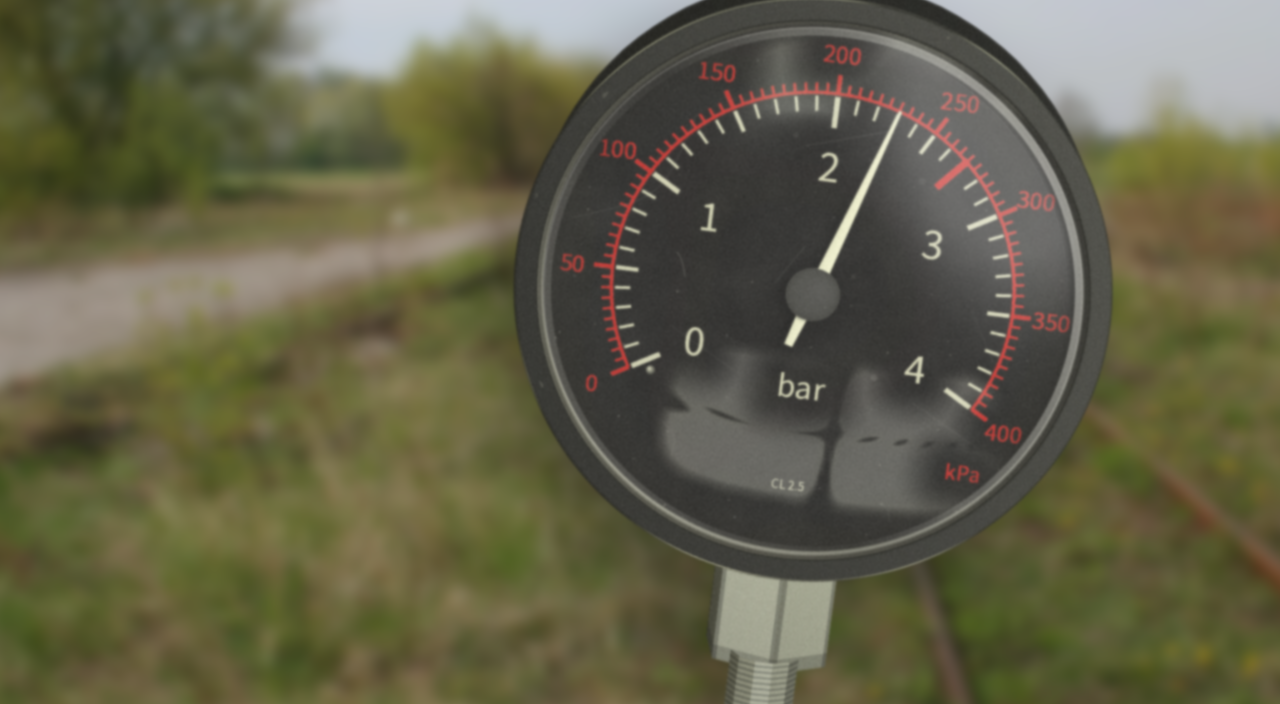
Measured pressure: 2.3 bar
